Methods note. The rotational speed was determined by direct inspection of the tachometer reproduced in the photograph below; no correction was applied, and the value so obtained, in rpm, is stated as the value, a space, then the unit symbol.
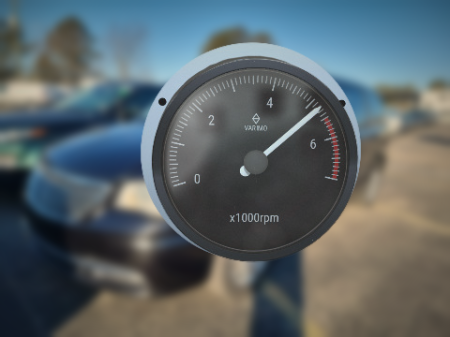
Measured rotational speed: 5200 rpm
